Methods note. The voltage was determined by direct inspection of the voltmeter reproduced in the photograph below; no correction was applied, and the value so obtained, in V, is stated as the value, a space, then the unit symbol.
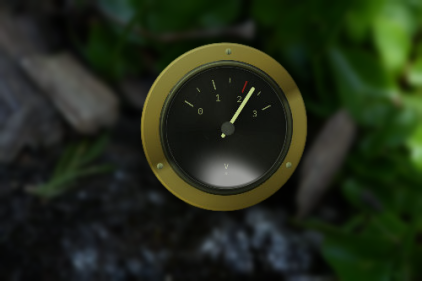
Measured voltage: 2.25 V
